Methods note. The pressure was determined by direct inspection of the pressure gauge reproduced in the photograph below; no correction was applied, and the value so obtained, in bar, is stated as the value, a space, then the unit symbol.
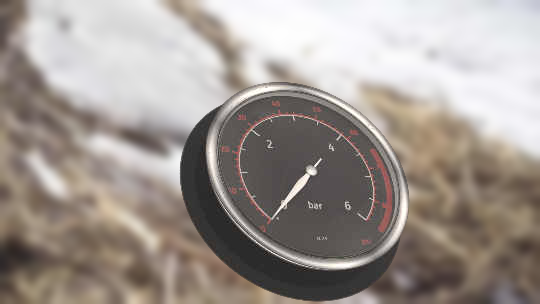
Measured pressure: 0 bar
